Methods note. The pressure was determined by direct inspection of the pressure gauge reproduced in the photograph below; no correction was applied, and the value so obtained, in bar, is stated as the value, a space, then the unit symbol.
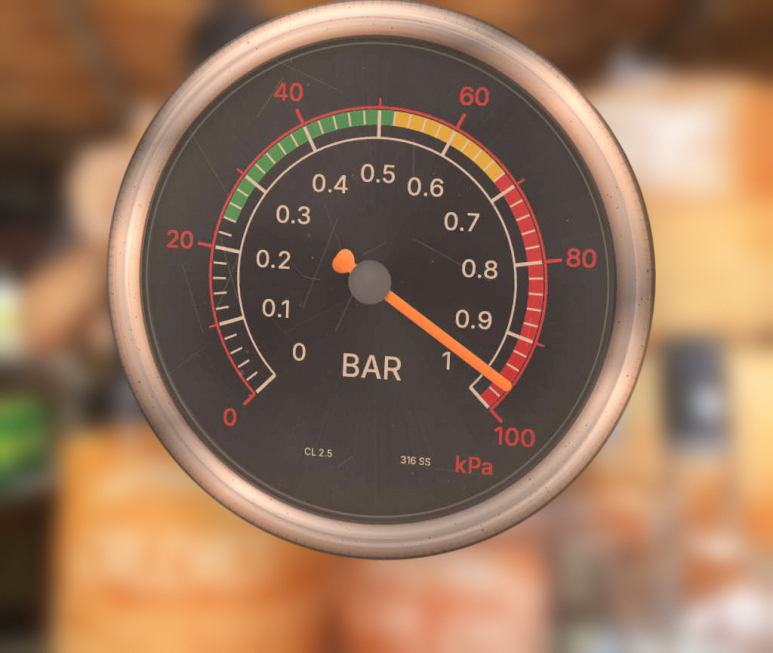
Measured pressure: 0.96 bar
